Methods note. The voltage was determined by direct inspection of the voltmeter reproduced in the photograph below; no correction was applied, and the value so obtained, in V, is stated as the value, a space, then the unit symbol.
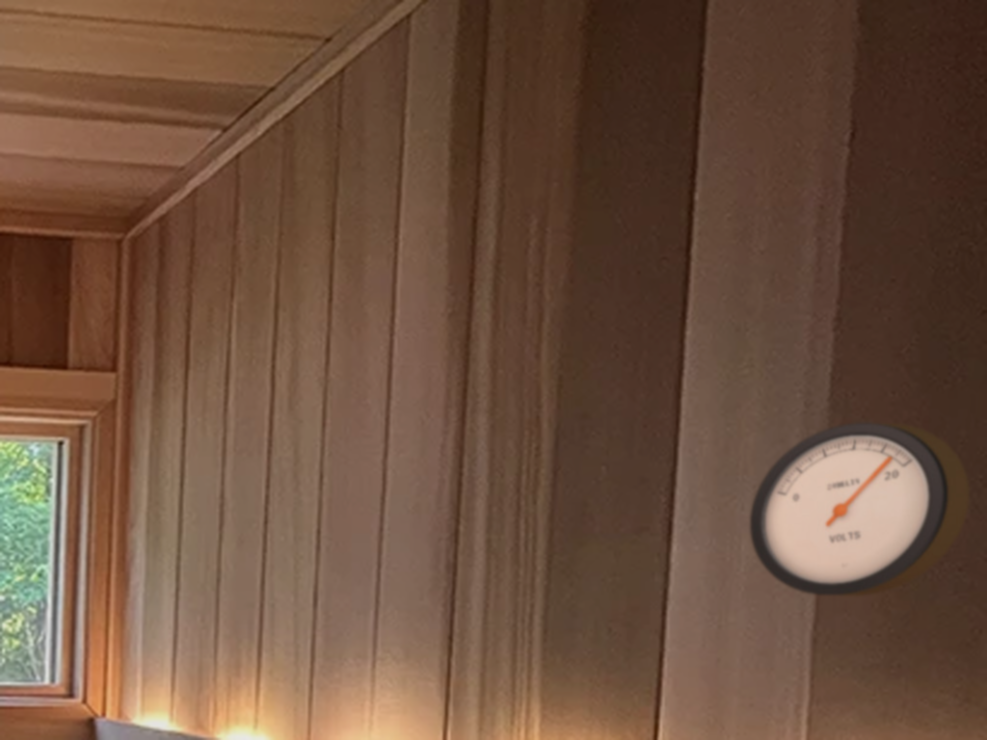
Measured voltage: 18 V
